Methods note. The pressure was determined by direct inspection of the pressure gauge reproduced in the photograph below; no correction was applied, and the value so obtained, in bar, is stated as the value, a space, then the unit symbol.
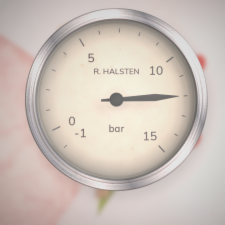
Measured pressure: 12 bar
